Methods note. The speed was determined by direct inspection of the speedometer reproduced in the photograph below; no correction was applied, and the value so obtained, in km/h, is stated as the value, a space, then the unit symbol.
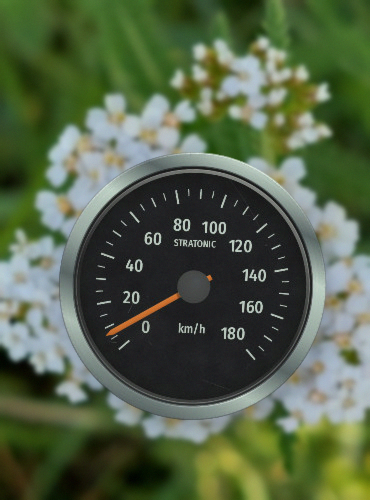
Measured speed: 7.5 km/h
